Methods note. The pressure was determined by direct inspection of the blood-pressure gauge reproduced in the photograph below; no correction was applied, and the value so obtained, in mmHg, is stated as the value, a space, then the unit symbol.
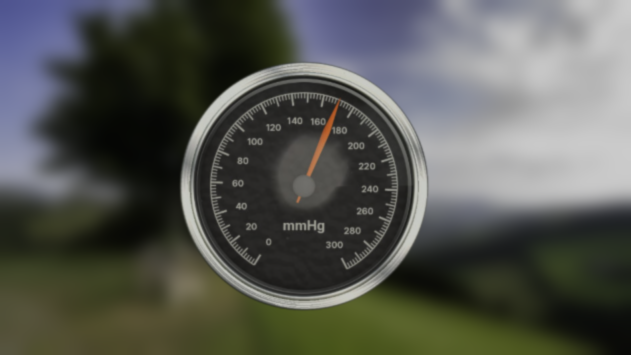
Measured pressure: 170 mmHg
